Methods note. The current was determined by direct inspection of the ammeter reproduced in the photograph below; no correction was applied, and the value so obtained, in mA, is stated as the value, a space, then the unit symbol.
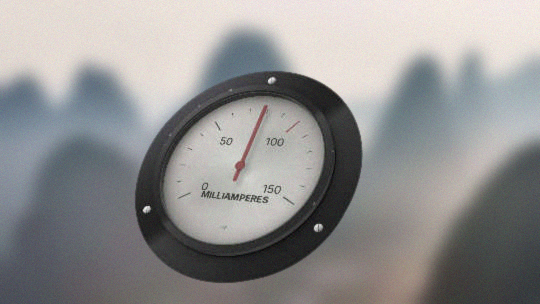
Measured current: 80 mA
